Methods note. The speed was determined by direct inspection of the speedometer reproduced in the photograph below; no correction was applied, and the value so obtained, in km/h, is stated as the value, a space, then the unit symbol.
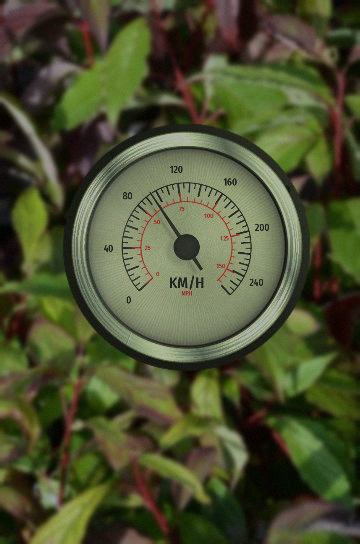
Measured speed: 95 km/h
